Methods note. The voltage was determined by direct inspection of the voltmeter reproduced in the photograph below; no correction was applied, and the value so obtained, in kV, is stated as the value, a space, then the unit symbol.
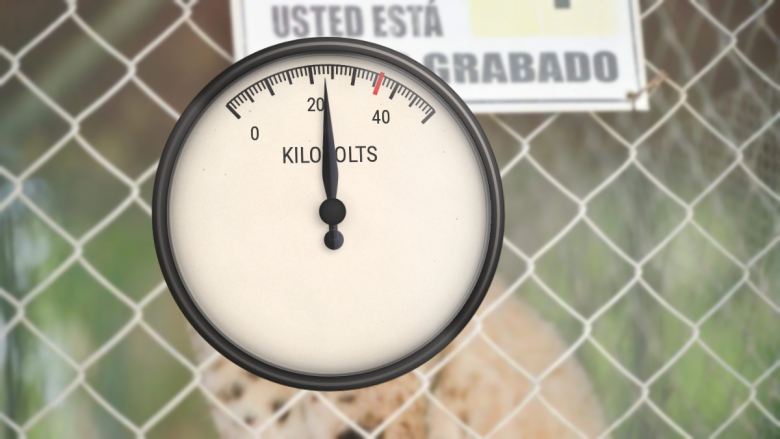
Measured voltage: 23 kV
